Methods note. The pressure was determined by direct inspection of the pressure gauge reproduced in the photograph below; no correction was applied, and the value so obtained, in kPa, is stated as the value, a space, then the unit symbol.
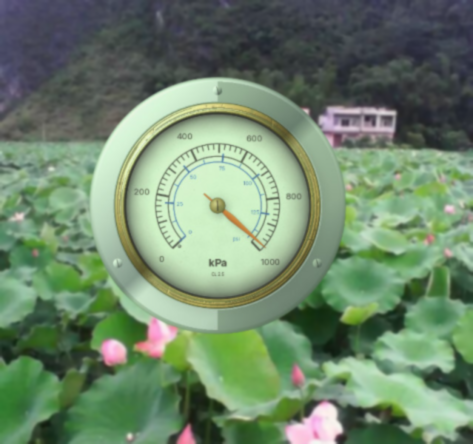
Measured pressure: 980 kPa
